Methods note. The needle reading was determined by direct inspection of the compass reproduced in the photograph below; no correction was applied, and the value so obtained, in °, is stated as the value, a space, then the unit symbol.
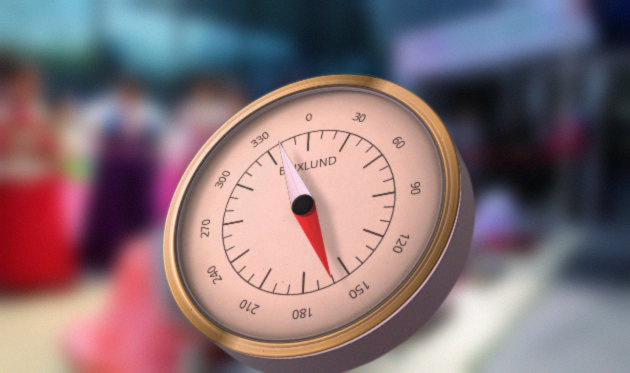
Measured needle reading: 160 °
